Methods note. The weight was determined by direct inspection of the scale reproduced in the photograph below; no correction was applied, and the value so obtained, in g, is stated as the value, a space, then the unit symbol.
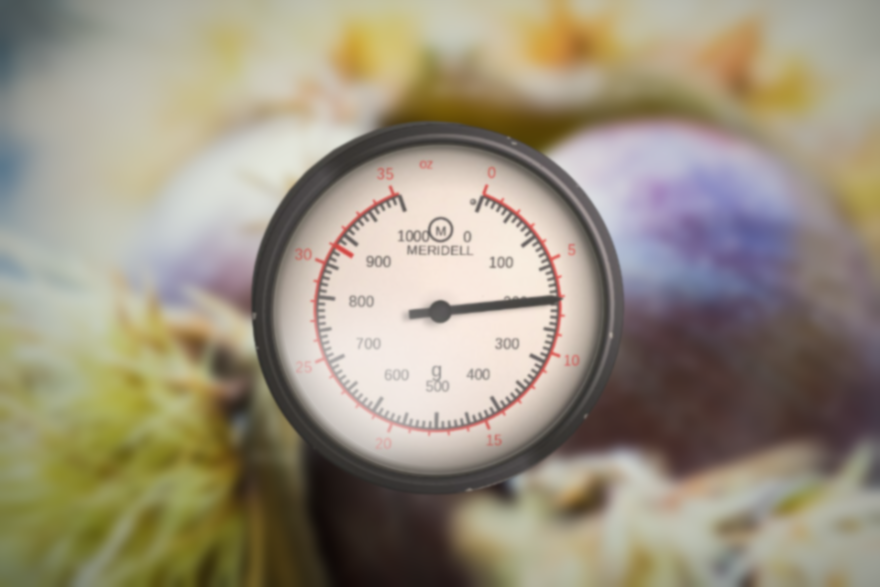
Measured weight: 200 g
